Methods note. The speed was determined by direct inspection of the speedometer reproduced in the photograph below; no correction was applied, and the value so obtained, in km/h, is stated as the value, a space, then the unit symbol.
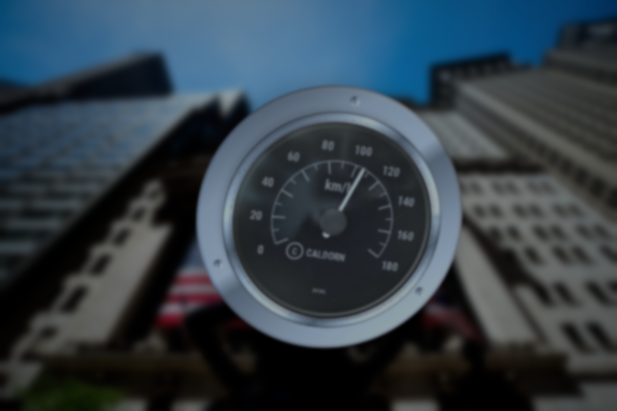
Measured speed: 105 km/h
